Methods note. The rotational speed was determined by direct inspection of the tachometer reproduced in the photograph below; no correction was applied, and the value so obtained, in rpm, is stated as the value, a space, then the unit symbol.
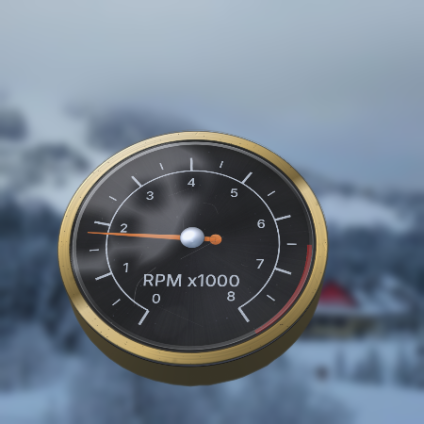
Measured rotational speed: 1750 rpm
